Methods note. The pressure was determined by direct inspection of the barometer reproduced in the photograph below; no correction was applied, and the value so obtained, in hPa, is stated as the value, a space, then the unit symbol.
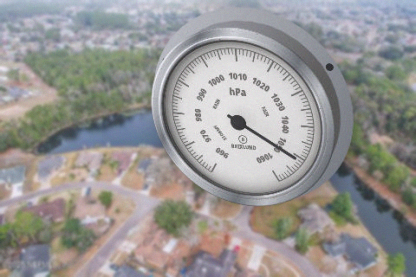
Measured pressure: 1050 hPa
